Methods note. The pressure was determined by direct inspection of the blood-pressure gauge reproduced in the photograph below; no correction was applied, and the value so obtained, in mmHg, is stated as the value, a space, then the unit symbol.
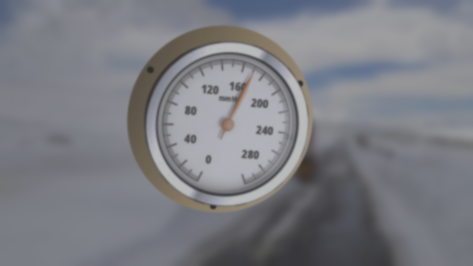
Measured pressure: 170 mmHg
